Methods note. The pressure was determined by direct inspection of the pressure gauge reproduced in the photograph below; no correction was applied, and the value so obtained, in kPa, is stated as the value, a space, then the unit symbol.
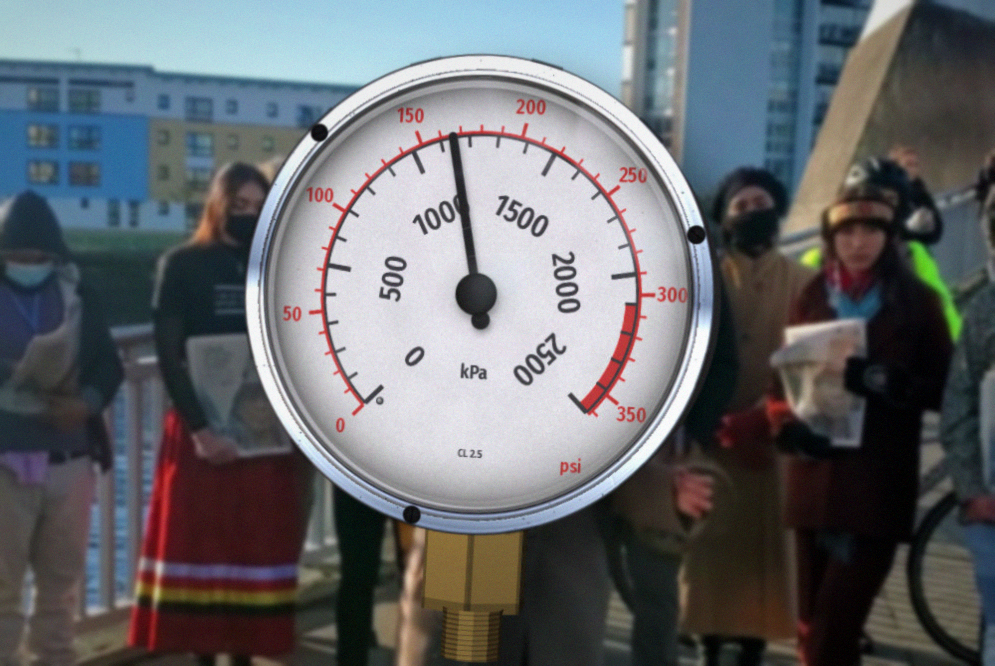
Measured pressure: 1150 kPa
